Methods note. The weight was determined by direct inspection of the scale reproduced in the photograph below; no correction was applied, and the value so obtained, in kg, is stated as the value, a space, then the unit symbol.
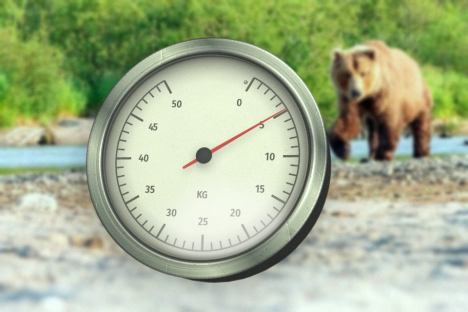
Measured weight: 5 kg
